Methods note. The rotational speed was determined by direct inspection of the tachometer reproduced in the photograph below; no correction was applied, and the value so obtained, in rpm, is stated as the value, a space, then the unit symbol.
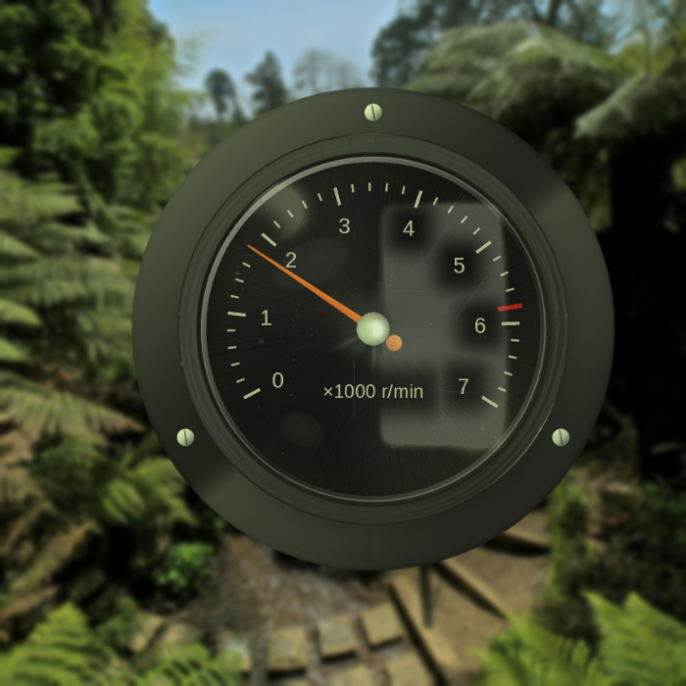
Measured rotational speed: 1800 rpm
